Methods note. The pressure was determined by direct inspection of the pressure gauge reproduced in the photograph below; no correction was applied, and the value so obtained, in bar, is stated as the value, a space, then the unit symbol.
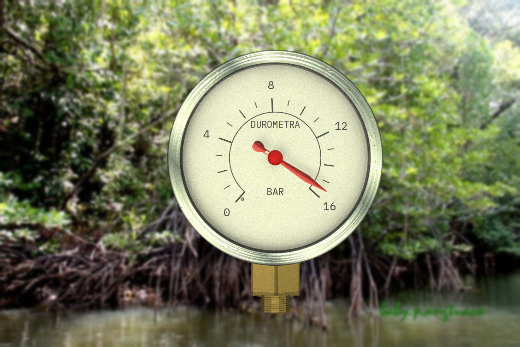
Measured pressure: 15.5 bar
